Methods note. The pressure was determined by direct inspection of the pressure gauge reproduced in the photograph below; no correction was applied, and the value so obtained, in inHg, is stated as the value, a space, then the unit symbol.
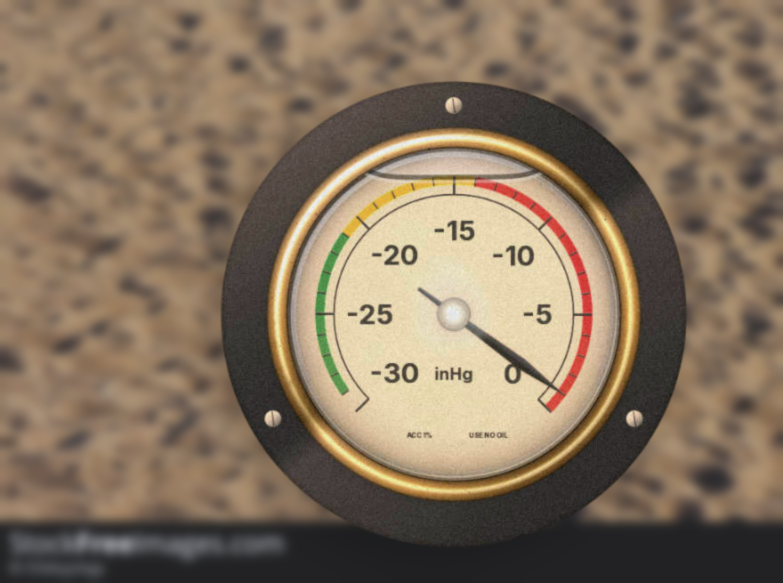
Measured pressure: -1 inHg
